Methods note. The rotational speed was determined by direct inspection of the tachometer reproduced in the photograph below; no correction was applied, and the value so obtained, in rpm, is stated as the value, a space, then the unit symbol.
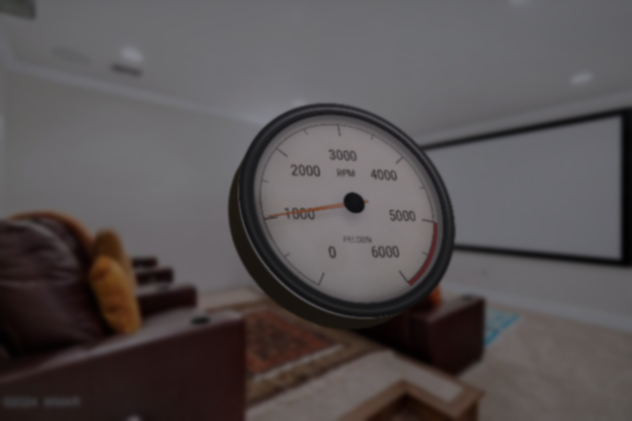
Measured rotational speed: 1000 rpm
